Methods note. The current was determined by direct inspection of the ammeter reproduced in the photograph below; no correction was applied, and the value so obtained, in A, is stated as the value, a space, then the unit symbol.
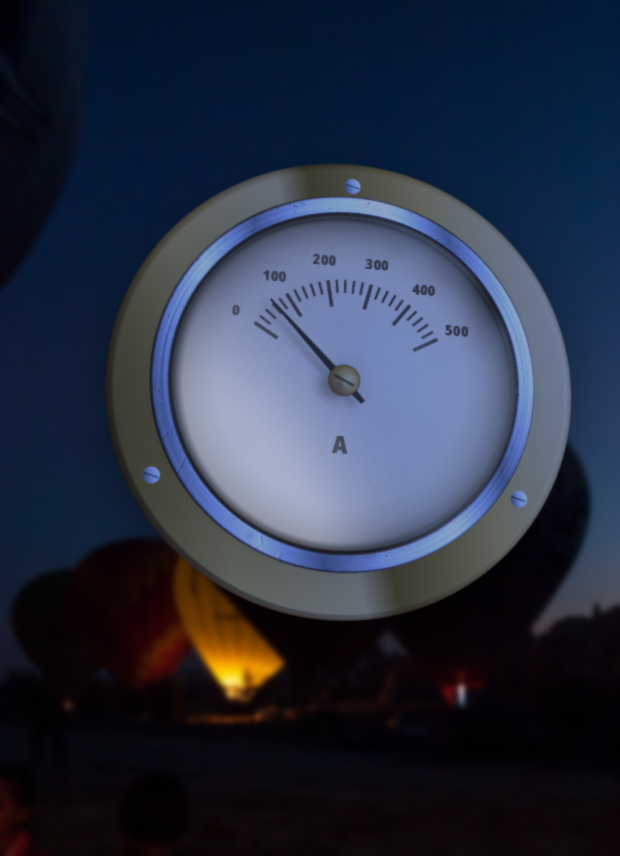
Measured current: 60 A
